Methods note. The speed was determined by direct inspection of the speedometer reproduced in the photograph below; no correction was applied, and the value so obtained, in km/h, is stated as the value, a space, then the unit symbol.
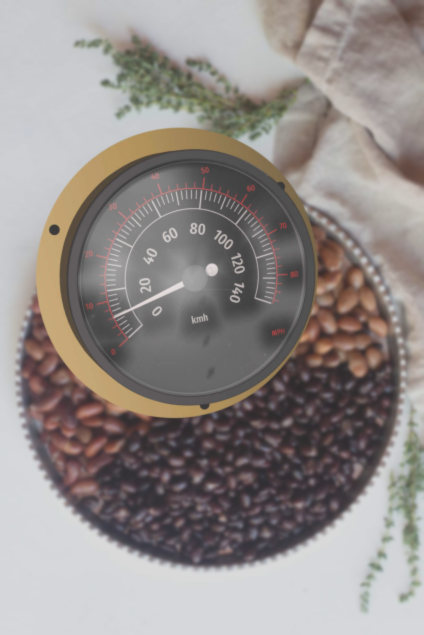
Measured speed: 10 km/h
